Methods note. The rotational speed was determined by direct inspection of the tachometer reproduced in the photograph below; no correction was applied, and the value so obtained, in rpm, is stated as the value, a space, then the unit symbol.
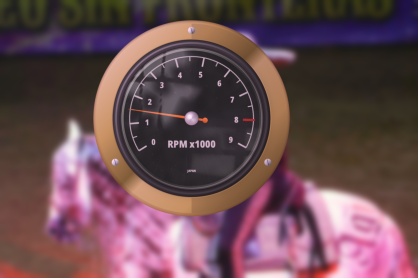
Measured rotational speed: 1500 rpm
